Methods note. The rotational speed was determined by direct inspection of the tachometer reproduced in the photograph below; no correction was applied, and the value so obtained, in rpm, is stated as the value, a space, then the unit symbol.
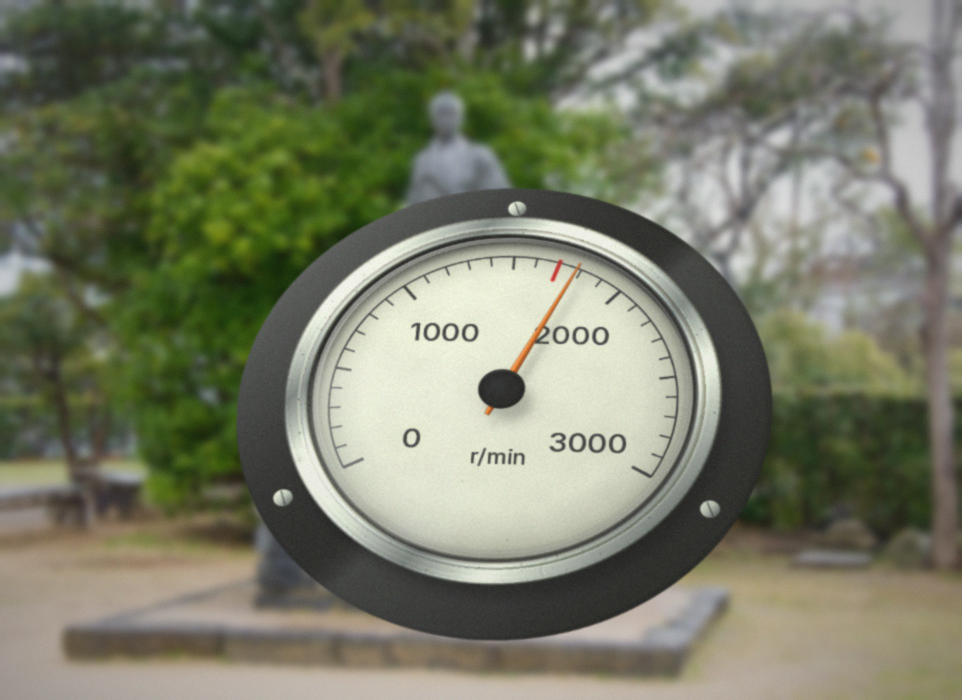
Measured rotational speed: 1800 rpm
